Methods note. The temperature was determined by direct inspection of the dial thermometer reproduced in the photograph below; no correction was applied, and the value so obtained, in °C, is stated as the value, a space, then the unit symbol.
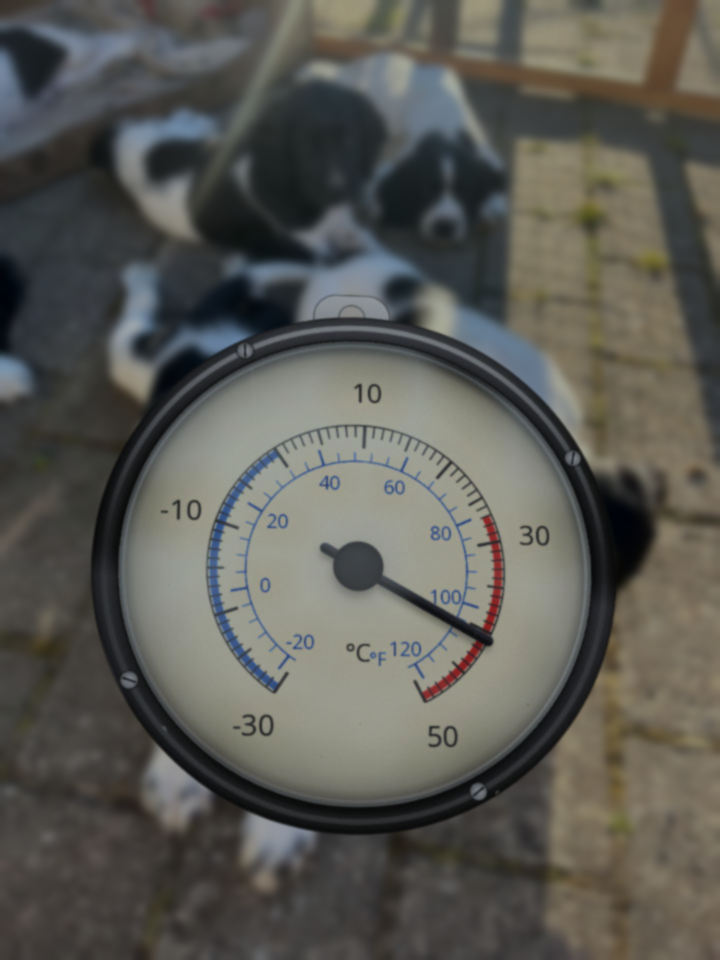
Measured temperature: 41 °C
